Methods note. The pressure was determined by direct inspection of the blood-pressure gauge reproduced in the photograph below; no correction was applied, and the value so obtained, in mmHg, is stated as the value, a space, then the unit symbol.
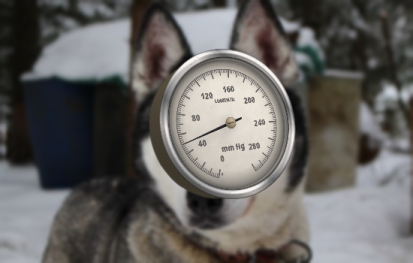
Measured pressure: 50 mmHg
